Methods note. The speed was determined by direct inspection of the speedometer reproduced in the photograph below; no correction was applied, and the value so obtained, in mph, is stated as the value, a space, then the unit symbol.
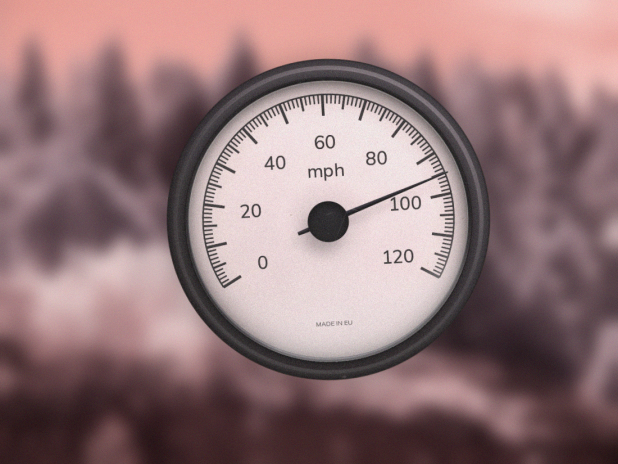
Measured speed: 95 mph
